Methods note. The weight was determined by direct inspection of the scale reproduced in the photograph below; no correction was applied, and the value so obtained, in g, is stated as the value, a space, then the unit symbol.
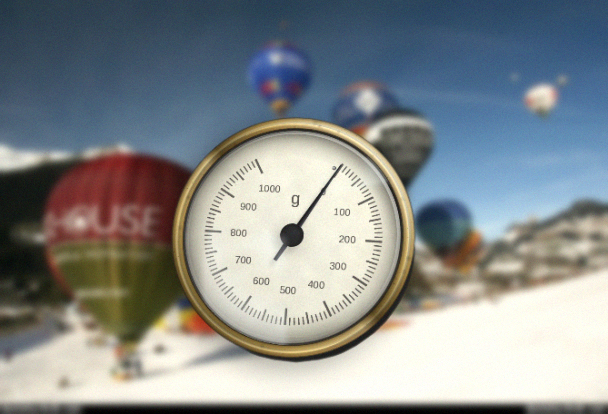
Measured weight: 0 g
